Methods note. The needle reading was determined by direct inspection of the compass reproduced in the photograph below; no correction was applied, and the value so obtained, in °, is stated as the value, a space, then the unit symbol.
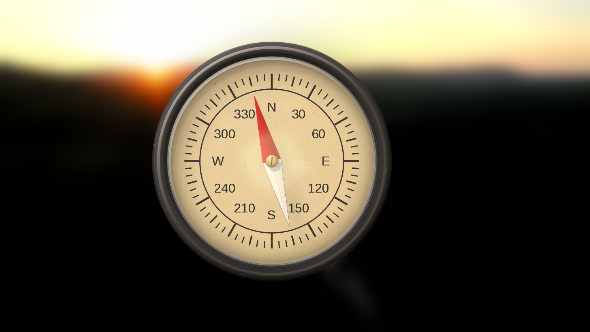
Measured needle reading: 345 °
